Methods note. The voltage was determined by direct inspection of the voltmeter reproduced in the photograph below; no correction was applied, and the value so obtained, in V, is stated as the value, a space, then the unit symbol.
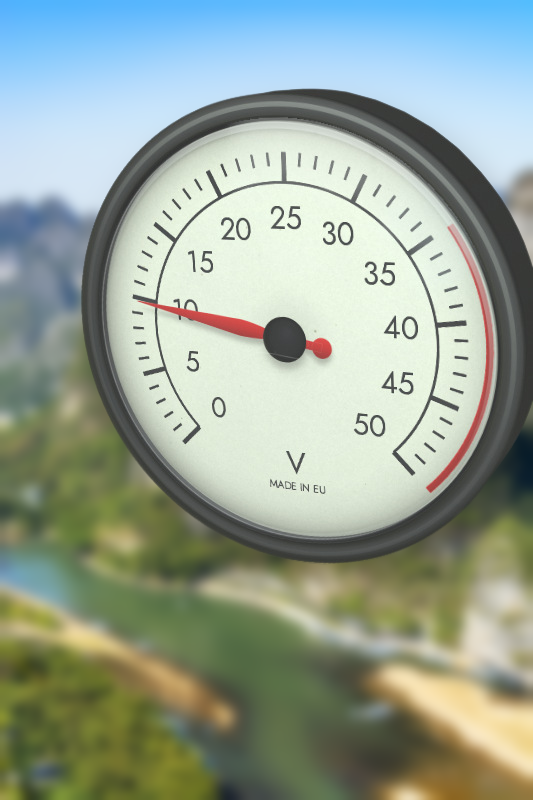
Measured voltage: 10 V
